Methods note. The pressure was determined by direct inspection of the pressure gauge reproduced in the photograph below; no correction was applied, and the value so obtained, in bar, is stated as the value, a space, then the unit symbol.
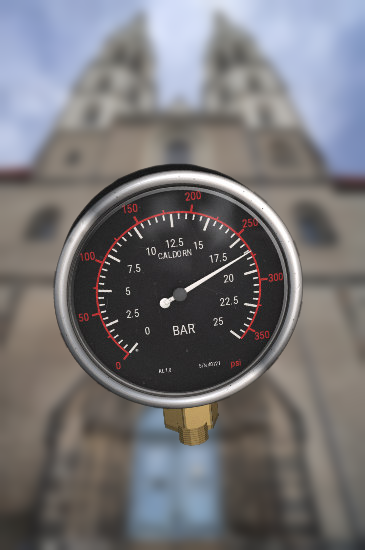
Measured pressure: 18.5 bar
